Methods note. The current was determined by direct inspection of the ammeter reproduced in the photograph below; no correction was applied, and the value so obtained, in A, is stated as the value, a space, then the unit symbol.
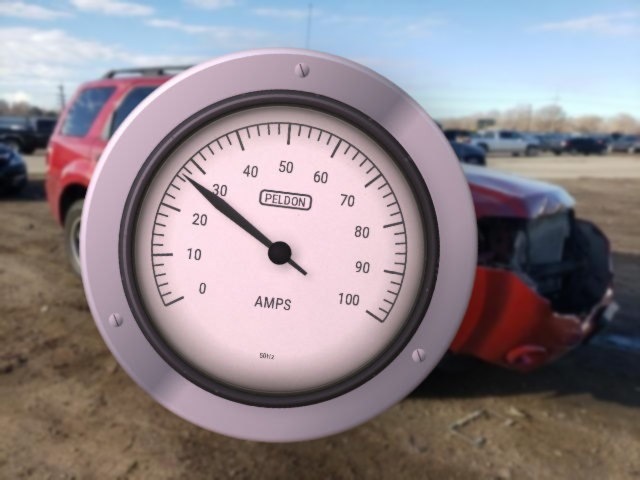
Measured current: 27 A
